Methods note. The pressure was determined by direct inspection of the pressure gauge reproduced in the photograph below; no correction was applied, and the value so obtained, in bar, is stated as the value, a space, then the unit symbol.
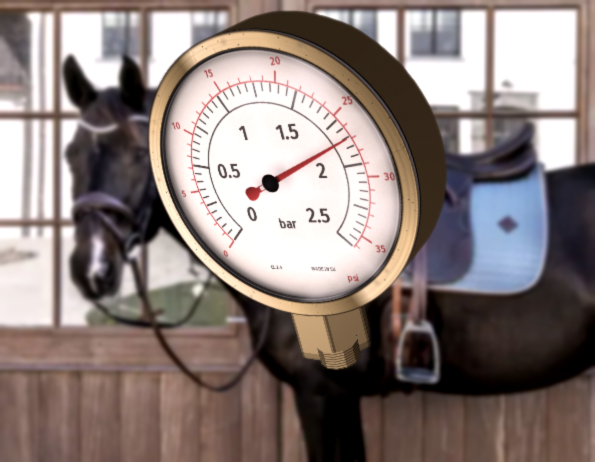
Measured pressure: 1.85 bar
